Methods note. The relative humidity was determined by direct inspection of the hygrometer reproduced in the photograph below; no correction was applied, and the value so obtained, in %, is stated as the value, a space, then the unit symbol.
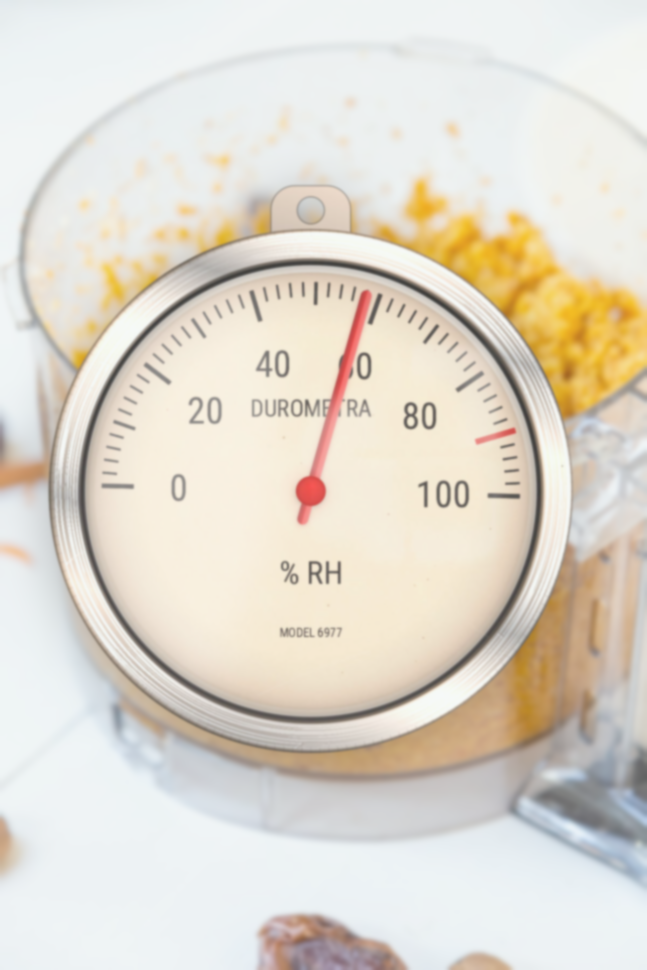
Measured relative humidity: 58 %
